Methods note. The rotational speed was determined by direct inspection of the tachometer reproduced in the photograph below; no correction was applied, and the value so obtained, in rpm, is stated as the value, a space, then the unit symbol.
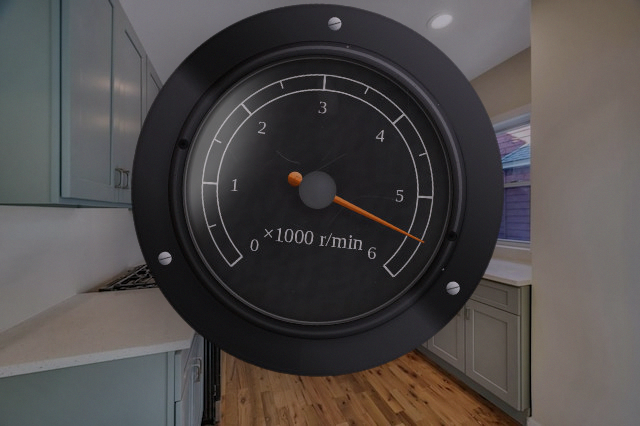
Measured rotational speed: 5500 rpm
